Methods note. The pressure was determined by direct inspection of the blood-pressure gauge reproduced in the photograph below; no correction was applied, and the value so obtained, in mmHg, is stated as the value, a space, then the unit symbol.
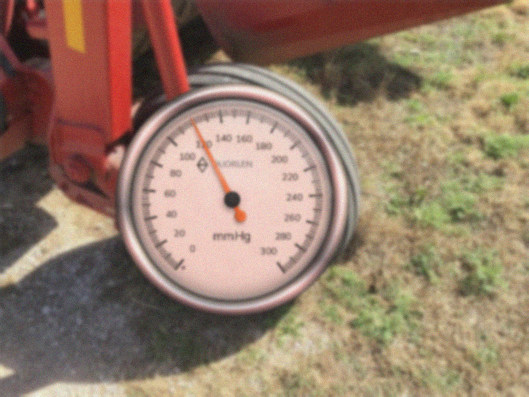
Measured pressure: 120 mmHg
